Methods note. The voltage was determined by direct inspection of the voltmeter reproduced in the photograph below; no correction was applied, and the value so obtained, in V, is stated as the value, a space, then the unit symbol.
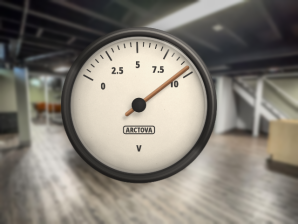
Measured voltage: 9.5 V
